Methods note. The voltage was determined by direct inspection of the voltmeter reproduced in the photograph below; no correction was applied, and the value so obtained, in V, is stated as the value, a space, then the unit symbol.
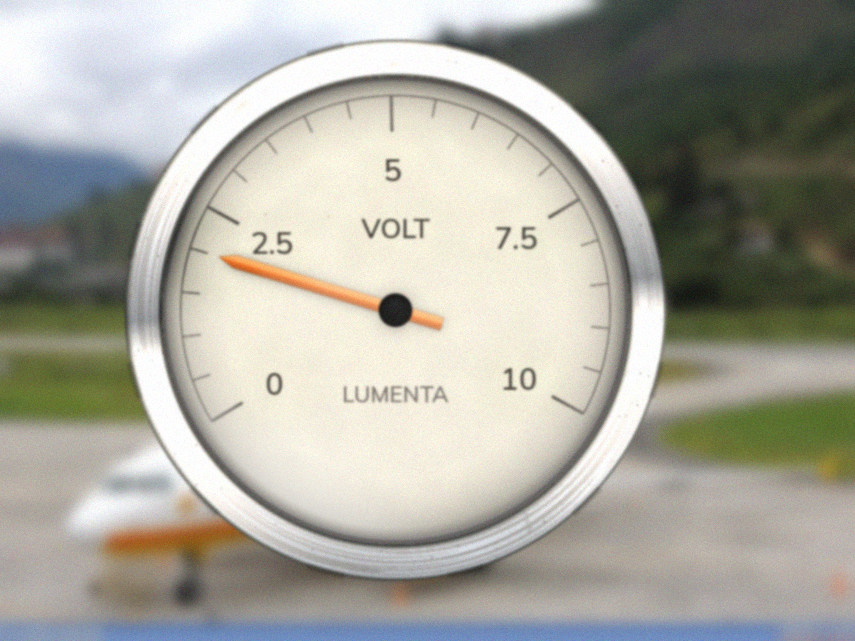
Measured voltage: 2 V
